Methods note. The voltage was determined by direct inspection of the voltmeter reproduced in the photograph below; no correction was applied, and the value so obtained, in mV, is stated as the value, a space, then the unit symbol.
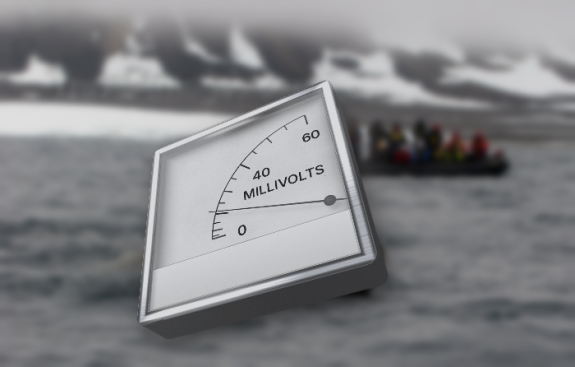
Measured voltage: 20 mV
